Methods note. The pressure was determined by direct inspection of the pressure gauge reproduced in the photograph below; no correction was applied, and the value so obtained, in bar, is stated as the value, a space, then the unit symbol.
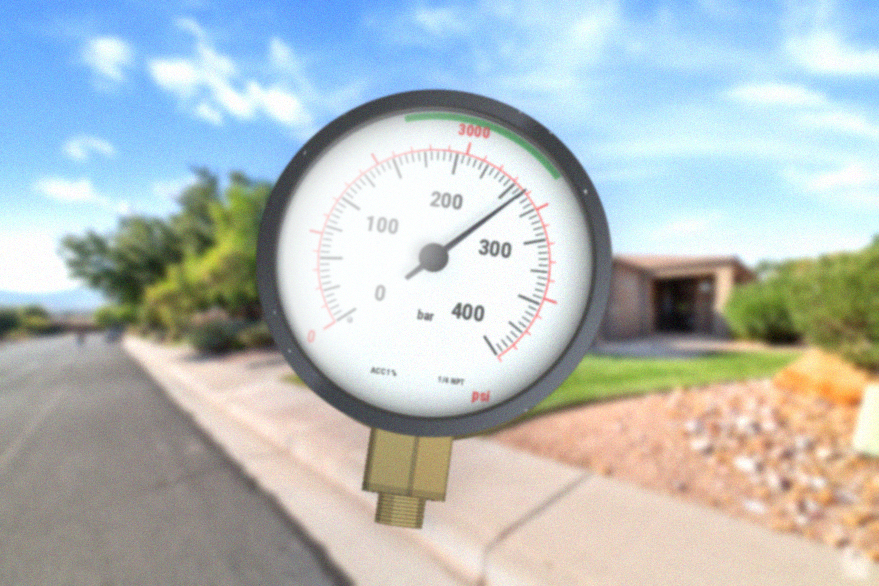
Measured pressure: 260 bar
